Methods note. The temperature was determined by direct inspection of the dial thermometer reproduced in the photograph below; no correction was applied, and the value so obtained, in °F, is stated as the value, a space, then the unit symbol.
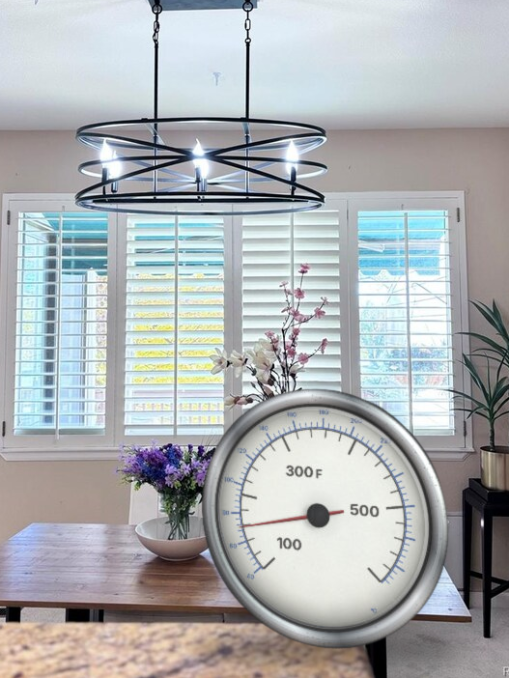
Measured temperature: 160 °F
